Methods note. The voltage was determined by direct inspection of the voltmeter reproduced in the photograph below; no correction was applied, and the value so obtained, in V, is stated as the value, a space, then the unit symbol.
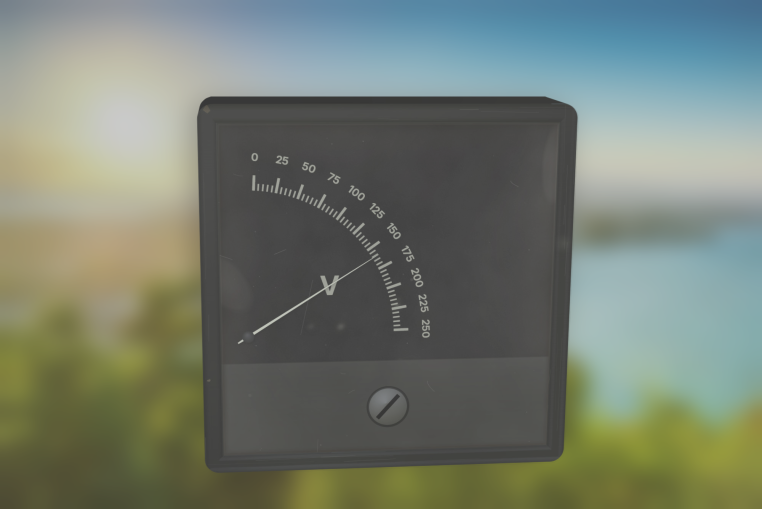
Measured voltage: 160 V
